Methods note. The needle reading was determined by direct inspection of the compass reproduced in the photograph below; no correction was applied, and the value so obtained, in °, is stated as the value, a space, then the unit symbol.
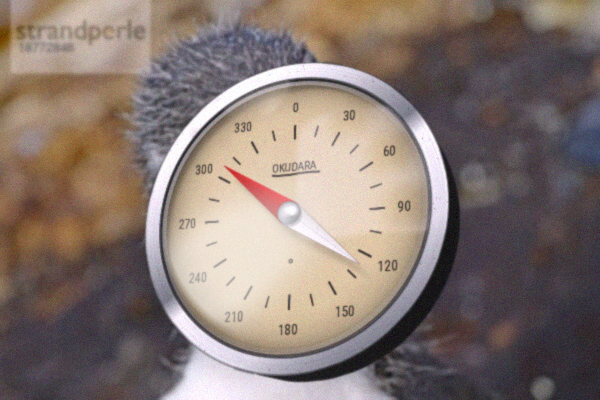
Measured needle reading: 307.5 °
